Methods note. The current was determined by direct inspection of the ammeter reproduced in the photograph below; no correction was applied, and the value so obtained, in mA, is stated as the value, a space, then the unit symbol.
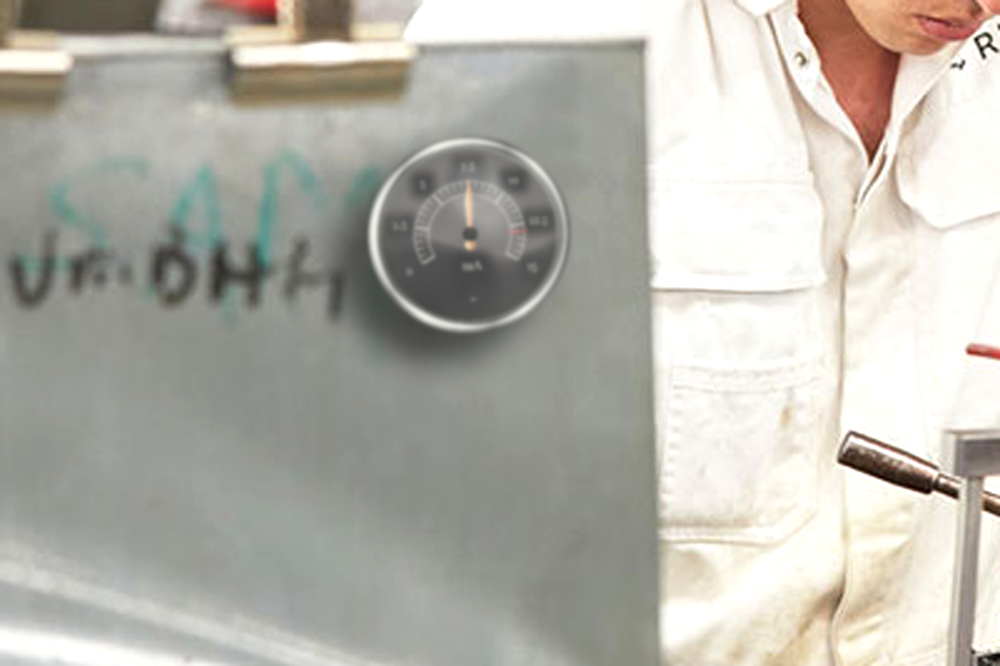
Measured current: 7.5 mA
